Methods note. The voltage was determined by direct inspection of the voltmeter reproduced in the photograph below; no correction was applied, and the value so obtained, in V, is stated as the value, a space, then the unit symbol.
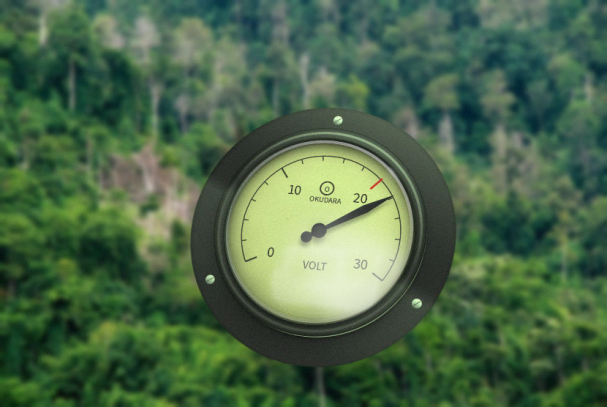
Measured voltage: 22 V
